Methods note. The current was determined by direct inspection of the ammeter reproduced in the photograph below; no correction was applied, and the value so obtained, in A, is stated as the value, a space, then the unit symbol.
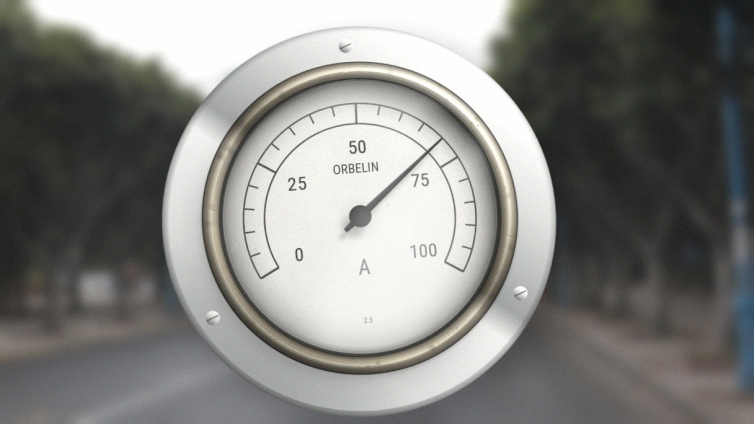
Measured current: 70 A
